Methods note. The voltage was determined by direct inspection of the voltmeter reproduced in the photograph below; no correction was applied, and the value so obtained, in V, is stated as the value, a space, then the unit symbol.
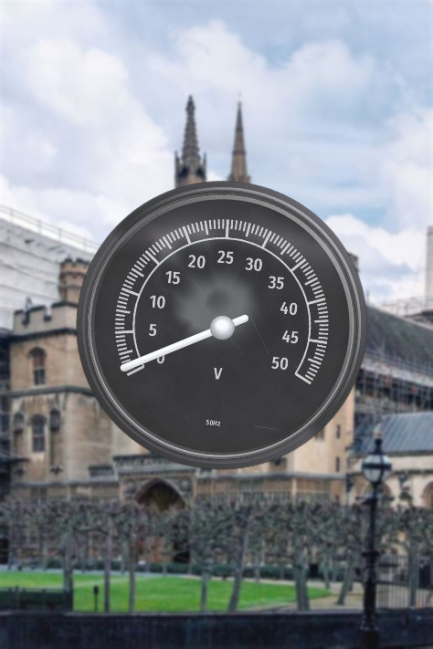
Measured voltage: 1 V
